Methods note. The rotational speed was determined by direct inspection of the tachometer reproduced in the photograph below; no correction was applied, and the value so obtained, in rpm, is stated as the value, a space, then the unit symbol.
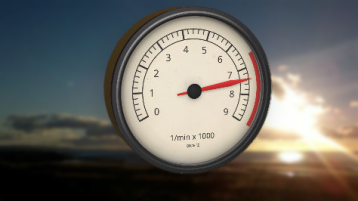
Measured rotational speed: 7400 rpm
